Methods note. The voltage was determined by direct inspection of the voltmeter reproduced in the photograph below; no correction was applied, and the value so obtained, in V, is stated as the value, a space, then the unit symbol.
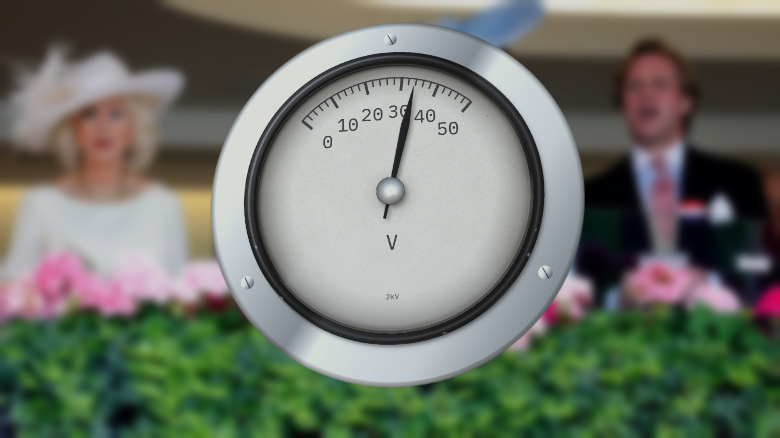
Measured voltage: 34 V
